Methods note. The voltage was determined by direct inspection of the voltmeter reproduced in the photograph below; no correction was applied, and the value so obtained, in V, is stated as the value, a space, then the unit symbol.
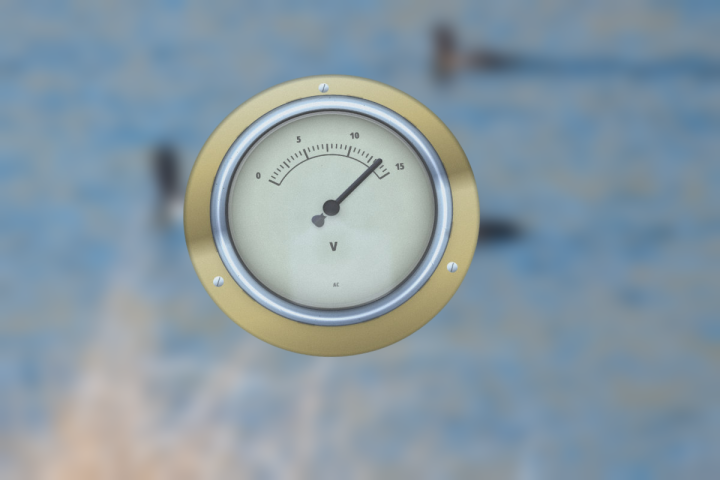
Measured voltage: 13.5 V
